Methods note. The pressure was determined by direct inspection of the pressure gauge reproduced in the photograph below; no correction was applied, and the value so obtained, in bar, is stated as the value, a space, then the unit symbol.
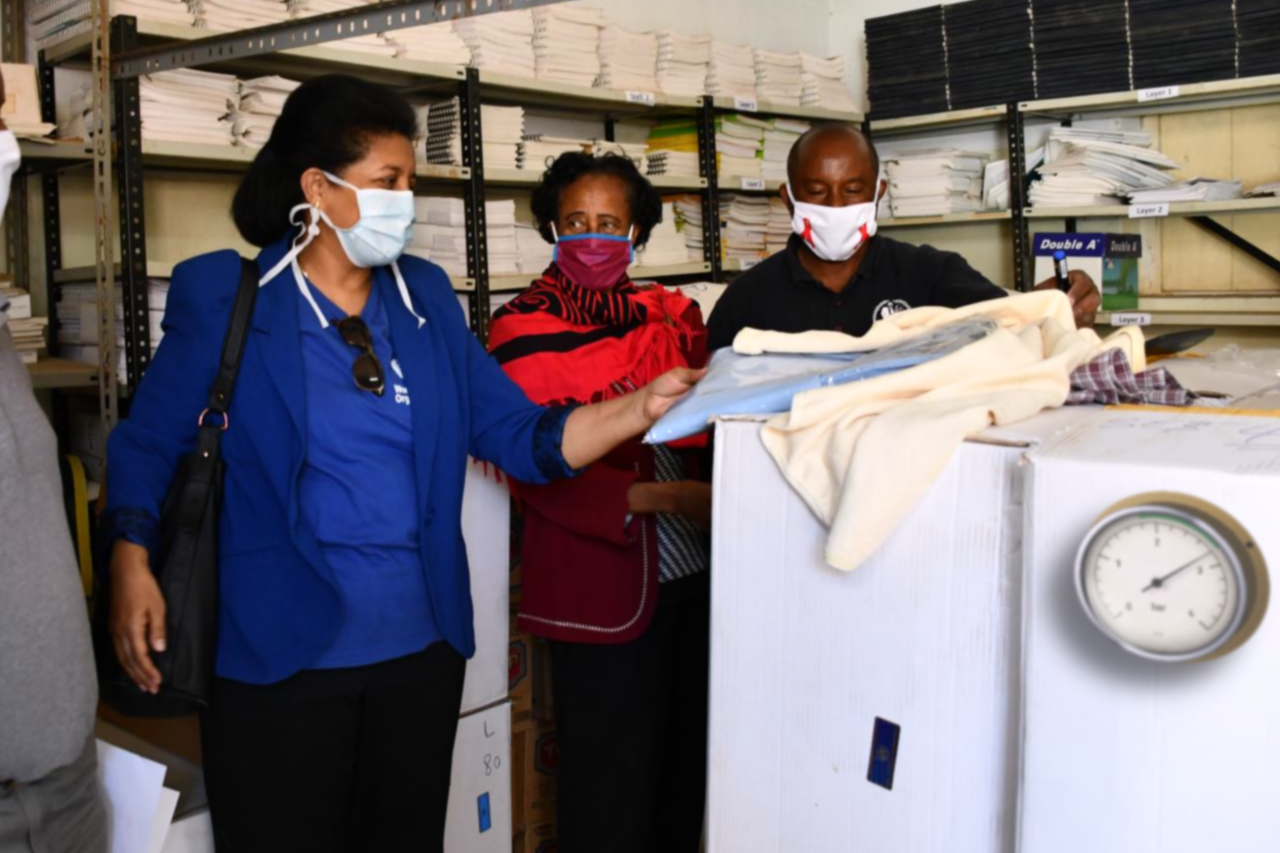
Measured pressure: 2.8 bar
